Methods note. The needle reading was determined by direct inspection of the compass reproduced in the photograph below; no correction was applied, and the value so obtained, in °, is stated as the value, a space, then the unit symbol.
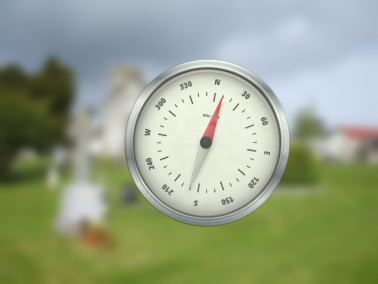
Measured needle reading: 10 °
